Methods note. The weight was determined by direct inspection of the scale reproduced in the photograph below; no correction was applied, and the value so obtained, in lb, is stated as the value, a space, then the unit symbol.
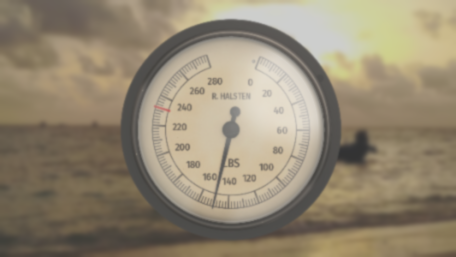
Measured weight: 150 lb
